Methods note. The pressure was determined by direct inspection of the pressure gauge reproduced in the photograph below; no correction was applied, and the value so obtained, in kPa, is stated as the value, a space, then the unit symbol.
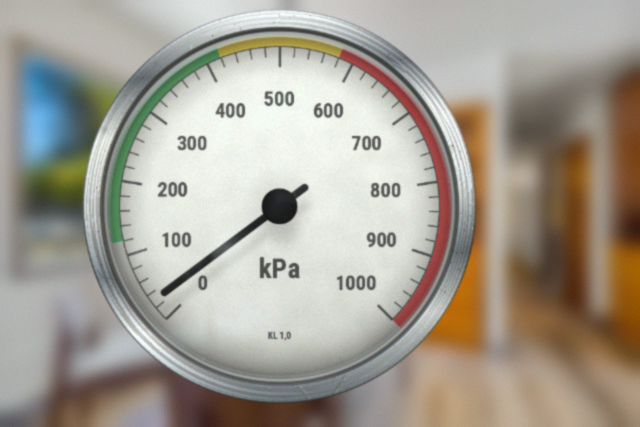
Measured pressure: 30 kPa
